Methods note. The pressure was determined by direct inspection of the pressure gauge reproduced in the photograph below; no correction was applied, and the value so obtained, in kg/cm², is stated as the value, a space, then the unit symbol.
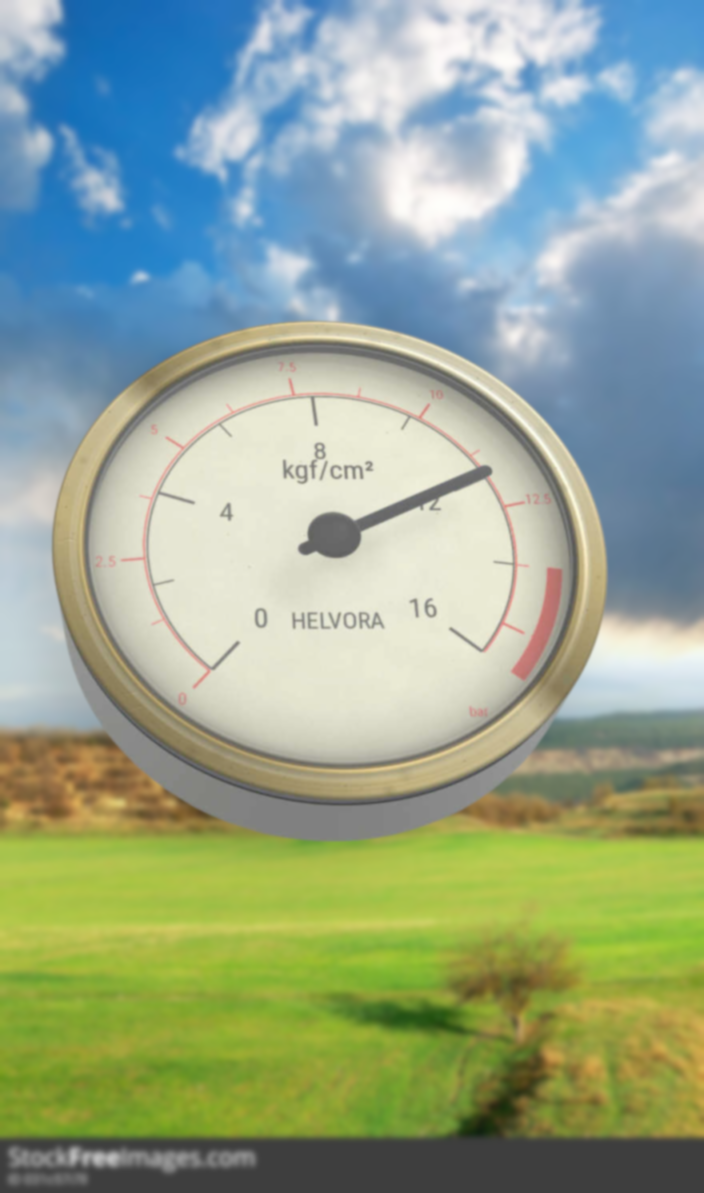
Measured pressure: 12 kg/cm²
